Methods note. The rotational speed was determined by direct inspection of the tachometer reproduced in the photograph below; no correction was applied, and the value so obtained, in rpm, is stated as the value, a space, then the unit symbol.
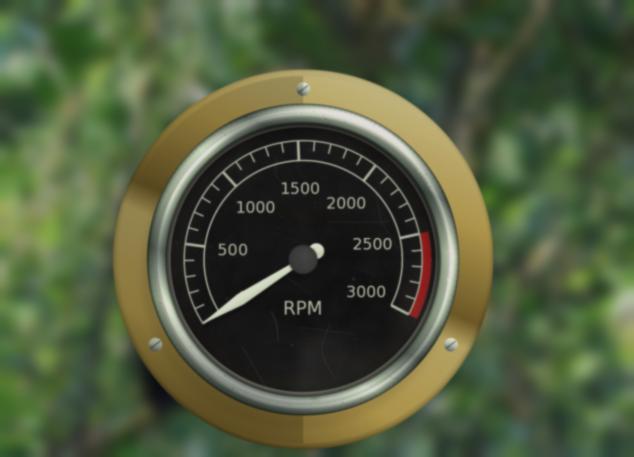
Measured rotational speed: 0 rpm
